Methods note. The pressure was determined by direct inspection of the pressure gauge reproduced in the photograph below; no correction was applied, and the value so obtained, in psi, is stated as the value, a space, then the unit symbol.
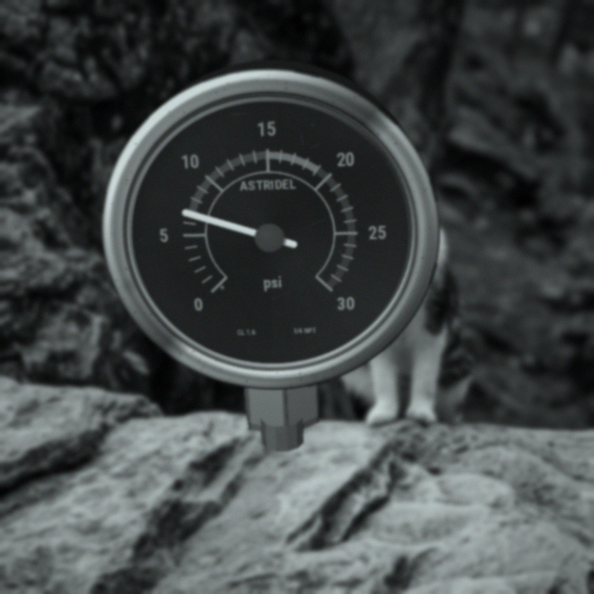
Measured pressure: 7 psi
